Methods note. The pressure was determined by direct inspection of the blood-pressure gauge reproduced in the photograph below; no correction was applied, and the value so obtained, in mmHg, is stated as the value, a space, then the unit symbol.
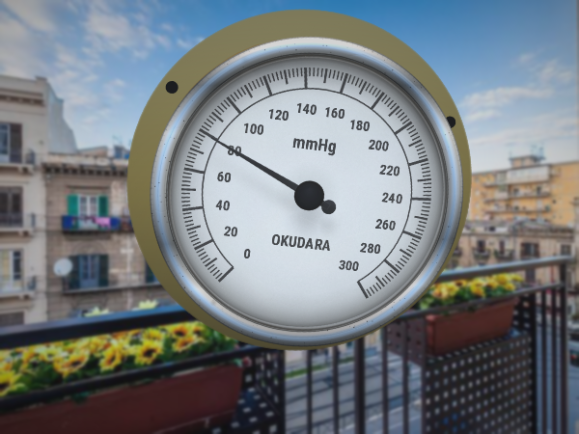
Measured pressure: 80 mmHg
